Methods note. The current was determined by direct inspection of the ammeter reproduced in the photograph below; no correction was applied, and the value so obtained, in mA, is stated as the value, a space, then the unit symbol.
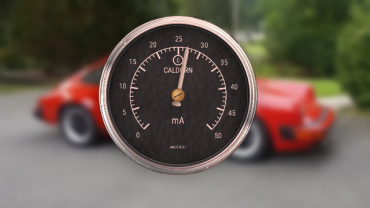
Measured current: 27 mA
